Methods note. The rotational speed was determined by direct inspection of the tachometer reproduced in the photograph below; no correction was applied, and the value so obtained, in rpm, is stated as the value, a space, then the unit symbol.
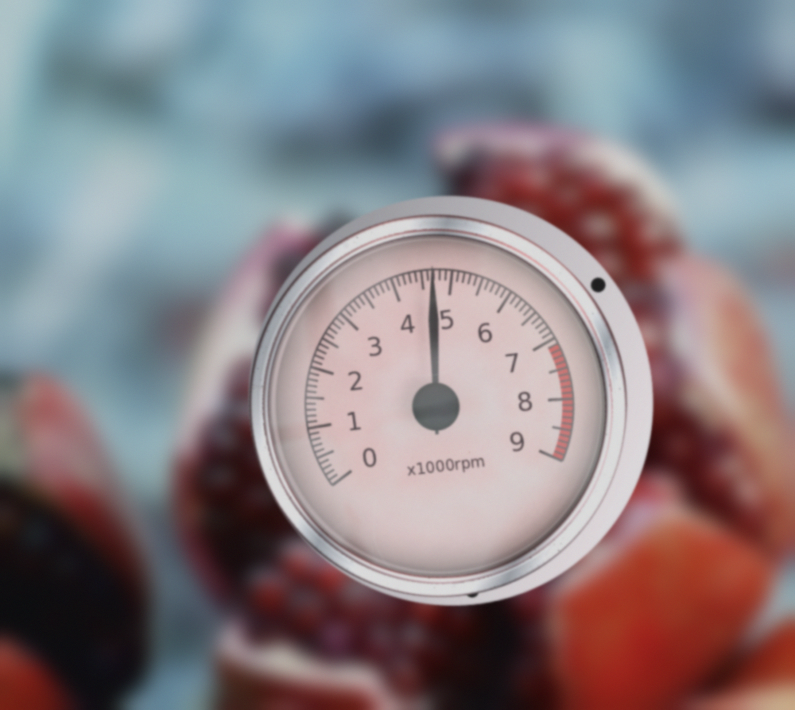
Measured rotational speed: 4700 rpm
